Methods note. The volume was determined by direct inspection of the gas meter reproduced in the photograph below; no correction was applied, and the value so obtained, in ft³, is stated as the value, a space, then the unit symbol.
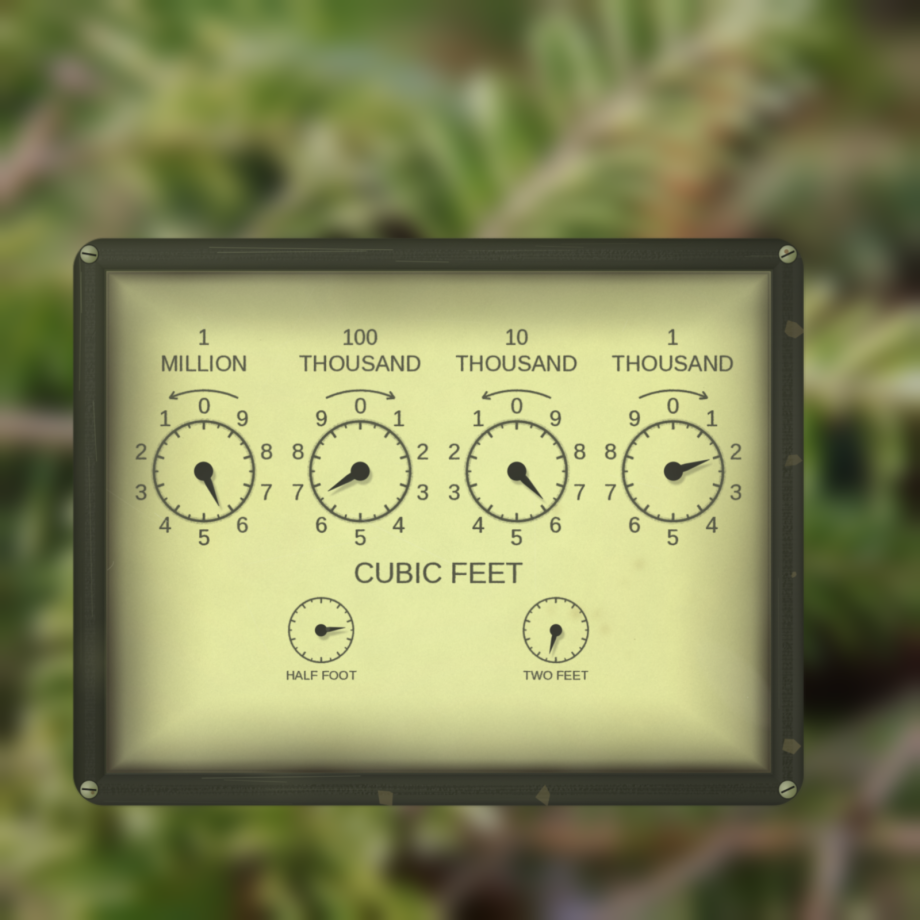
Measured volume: 566200 ft³
